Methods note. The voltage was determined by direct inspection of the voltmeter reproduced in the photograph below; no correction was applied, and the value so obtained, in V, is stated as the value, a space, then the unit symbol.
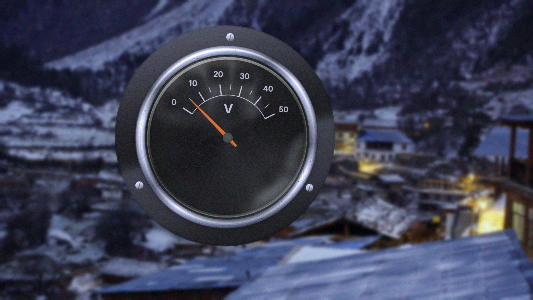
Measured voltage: 5 V
